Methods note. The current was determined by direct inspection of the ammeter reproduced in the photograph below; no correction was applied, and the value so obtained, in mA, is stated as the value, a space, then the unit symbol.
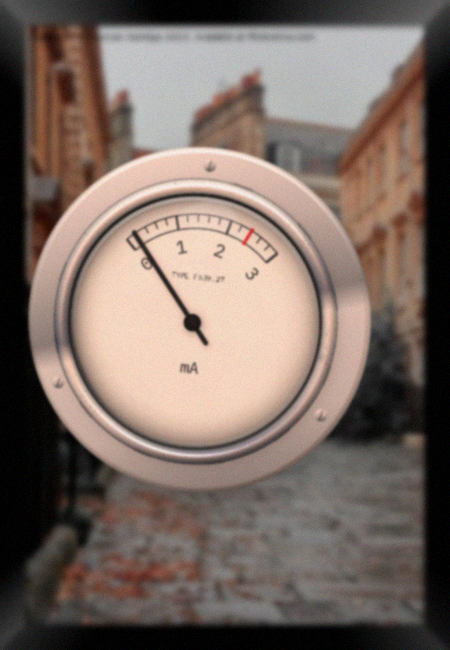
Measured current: 0.2 mA
